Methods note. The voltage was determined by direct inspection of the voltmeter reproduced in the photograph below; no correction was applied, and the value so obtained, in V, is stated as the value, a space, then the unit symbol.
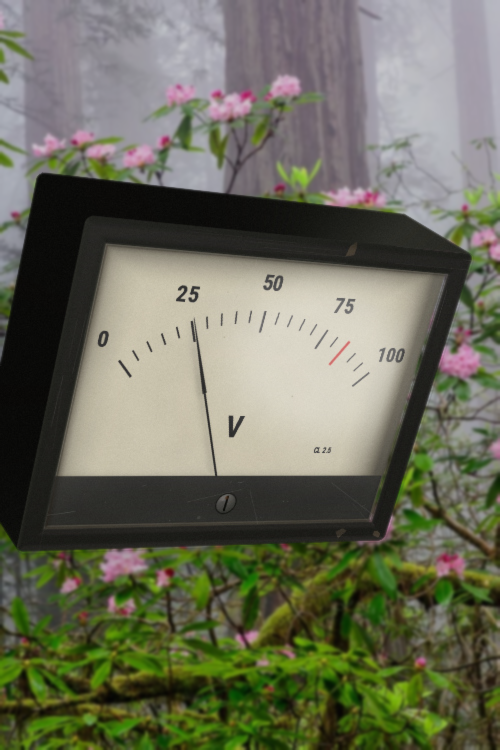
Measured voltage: 25 V
